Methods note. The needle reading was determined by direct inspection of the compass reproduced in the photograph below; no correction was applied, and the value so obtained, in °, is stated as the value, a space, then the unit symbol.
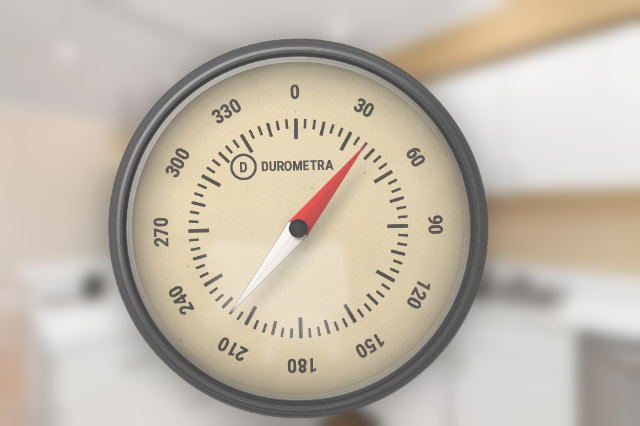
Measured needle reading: 40 °
